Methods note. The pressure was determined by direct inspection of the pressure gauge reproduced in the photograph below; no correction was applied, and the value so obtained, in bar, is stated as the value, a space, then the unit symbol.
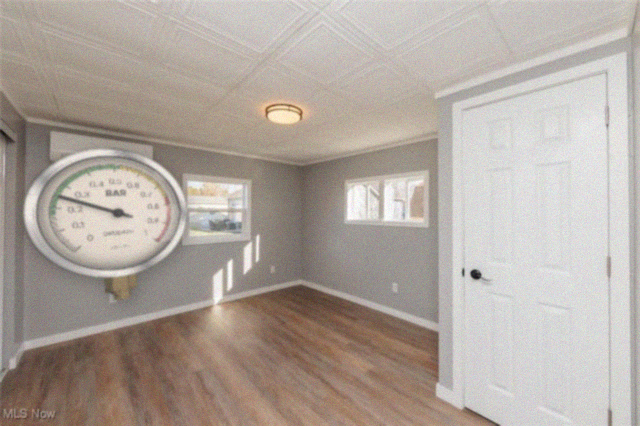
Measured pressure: 0.25 bar
